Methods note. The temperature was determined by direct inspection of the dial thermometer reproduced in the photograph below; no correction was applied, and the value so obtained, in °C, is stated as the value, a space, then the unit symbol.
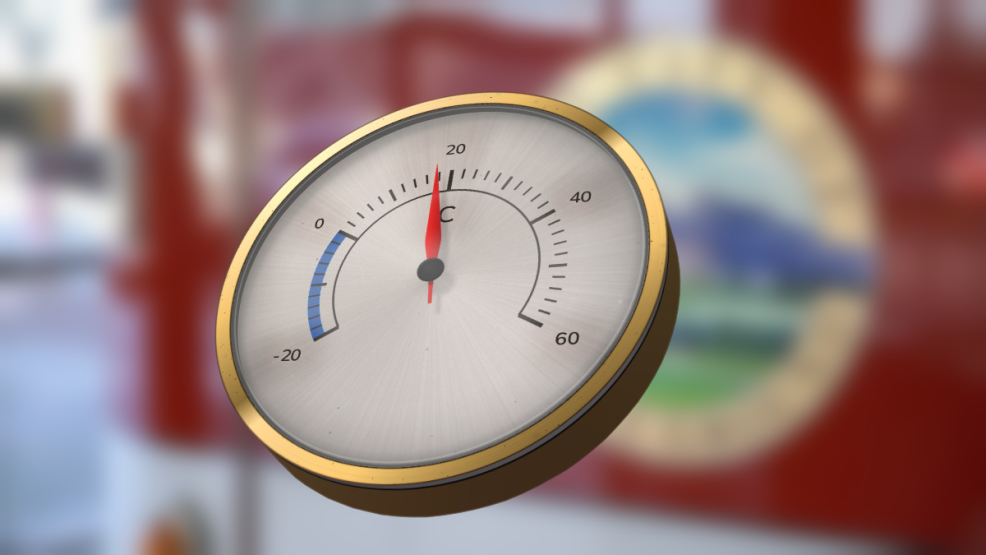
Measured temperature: 18 °C
